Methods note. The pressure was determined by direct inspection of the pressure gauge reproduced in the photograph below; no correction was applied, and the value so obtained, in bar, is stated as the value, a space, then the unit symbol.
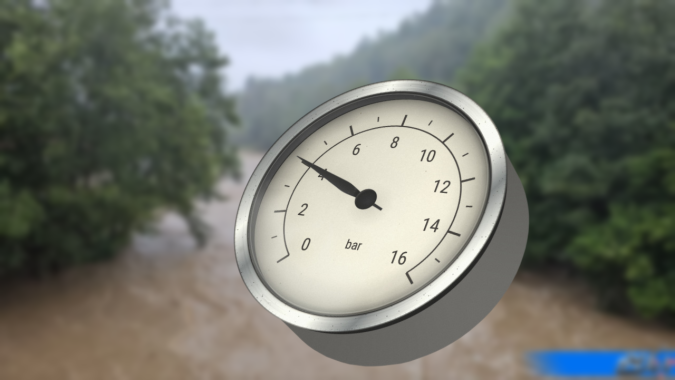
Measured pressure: 4 bar
